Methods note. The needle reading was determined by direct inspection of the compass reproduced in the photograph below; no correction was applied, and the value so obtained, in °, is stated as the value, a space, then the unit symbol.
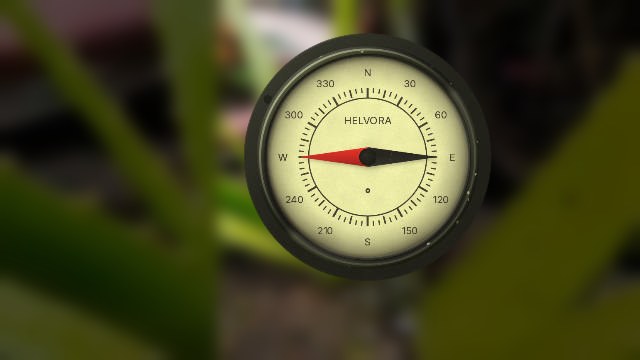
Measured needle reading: 270 °
